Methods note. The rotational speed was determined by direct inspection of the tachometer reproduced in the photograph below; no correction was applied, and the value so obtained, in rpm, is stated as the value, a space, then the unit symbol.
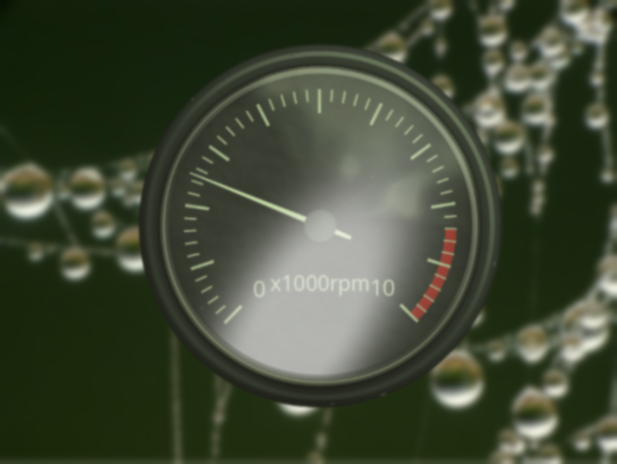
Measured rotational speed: 2500 rpm
